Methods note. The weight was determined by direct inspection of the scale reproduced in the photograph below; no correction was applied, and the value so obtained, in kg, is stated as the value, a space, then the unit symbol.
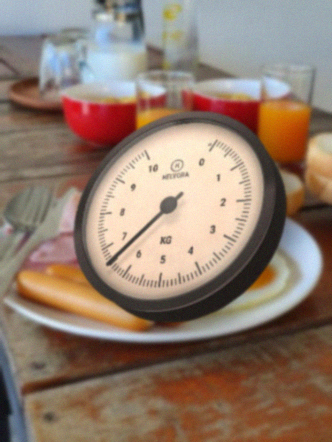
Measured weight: 6.5 kg
